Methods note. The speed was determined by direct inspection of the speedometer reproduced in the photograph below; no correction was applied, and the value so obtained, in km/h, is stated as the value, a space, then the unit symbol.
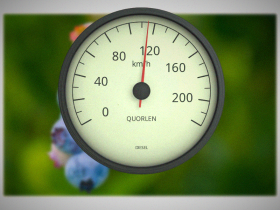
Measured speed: 115 km/h
